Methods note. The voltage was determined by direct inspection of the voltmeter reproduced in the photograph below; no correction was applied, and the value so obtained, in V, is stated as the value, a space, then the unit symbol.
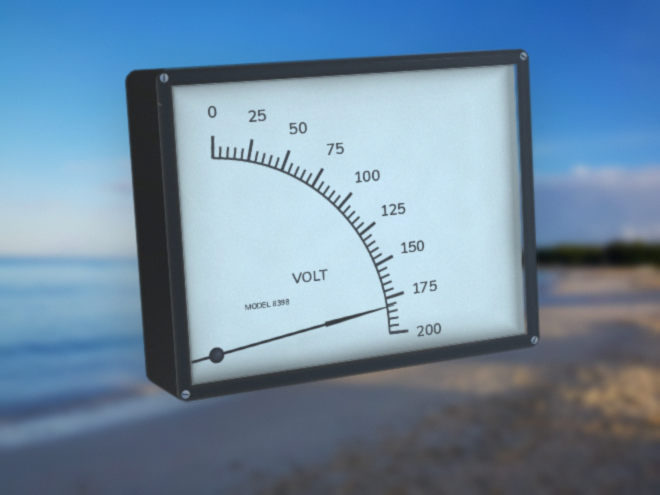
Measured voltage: 180 V
